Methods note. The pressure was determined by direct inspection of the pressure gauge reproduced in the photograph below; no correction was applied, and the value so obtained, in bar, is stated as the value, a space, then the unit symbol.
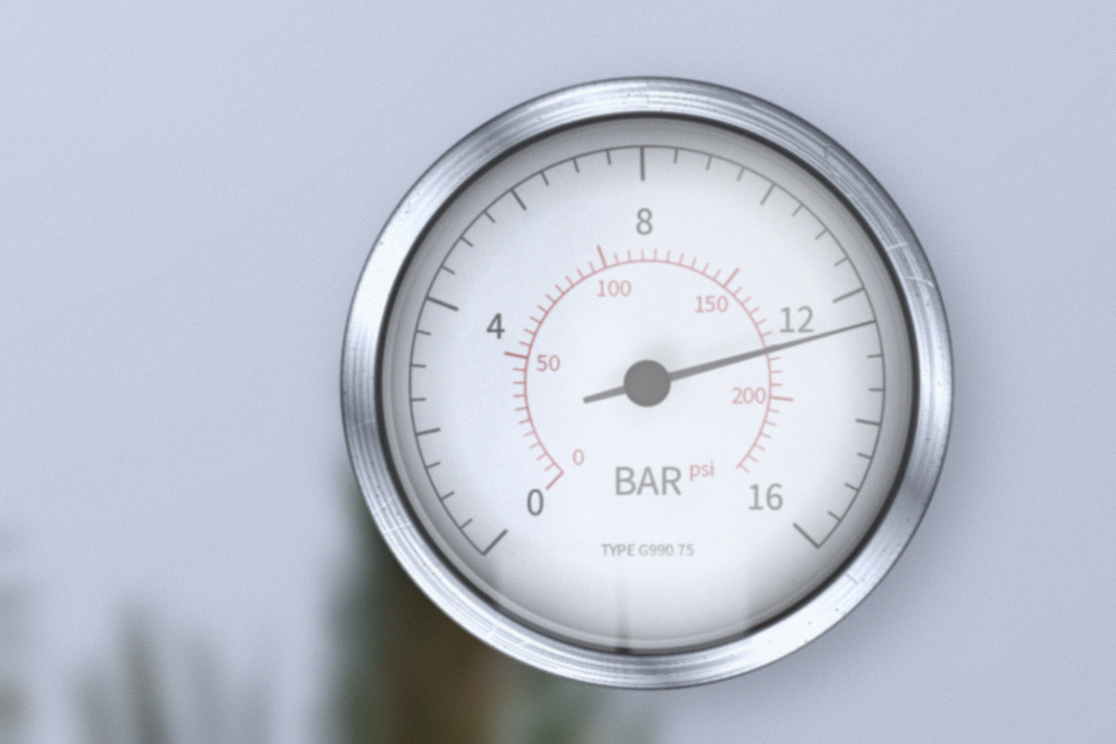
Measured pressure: 12.5 bar
